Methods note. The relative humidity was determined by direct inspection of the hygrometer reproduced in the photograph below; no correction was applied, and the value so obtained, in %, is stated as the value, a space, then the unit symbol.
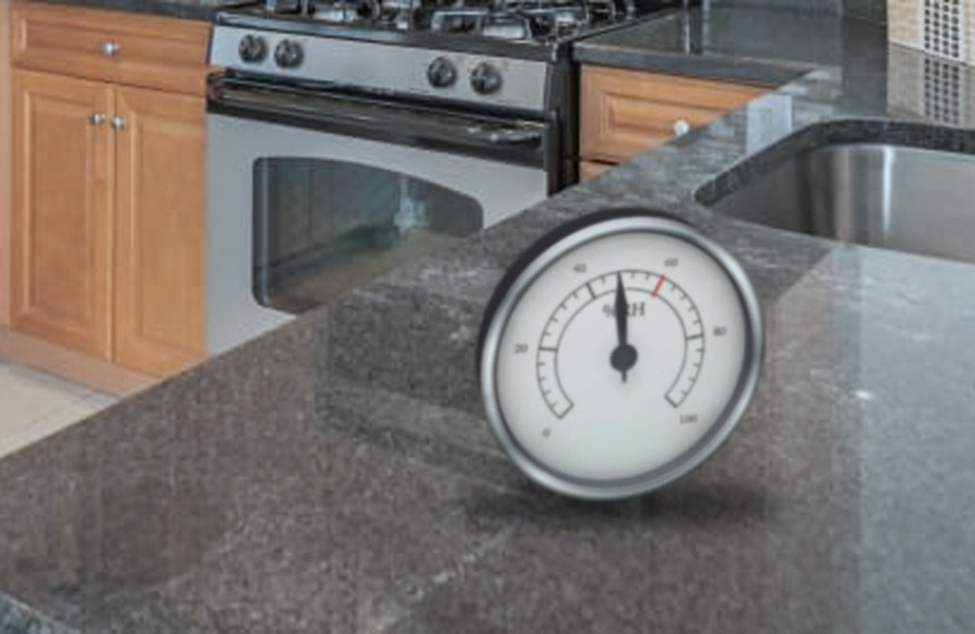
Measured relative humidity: 48 %
